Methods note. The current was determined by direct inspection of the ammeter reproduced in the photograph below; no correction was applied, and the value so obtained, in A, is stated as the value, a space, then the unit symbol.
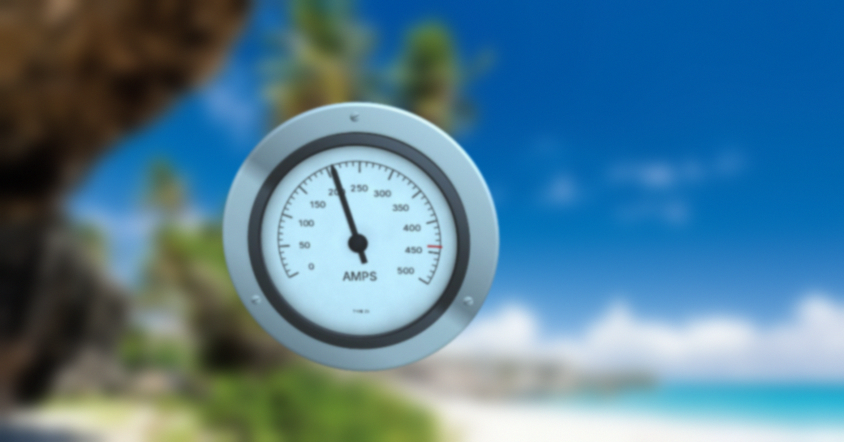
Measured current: 210 A
